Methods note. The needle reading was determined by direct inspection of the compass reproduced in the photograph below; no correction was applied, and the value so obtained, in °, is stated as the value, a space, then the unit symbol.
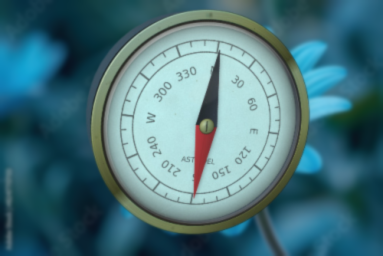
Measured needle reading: 180 °
